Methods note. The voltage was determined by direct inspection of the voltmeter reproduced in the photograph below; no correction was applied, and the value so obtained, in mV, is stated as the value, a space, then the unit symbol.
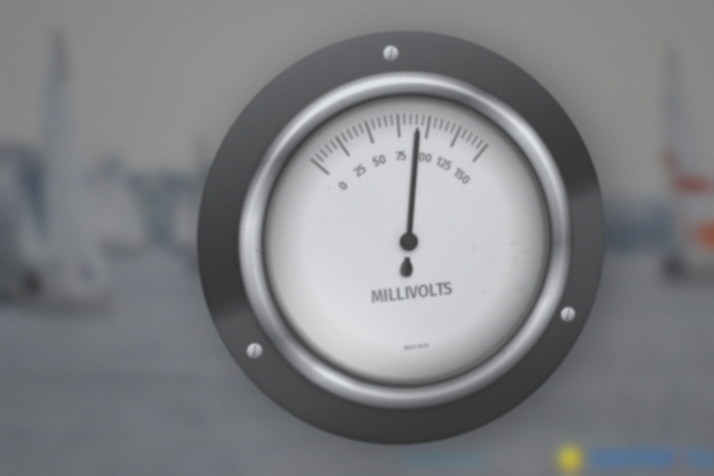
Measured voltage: 90 mV
